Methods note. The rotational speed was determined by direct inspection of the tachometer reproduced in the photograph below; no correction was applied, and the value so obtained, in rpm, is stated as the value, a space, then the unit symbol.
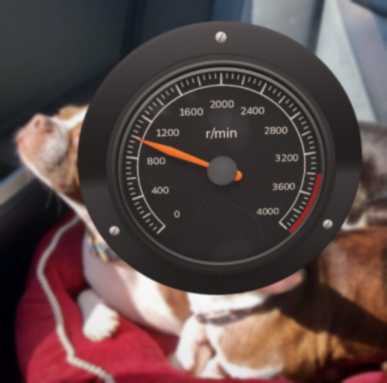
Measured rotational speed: 1000 rpm
